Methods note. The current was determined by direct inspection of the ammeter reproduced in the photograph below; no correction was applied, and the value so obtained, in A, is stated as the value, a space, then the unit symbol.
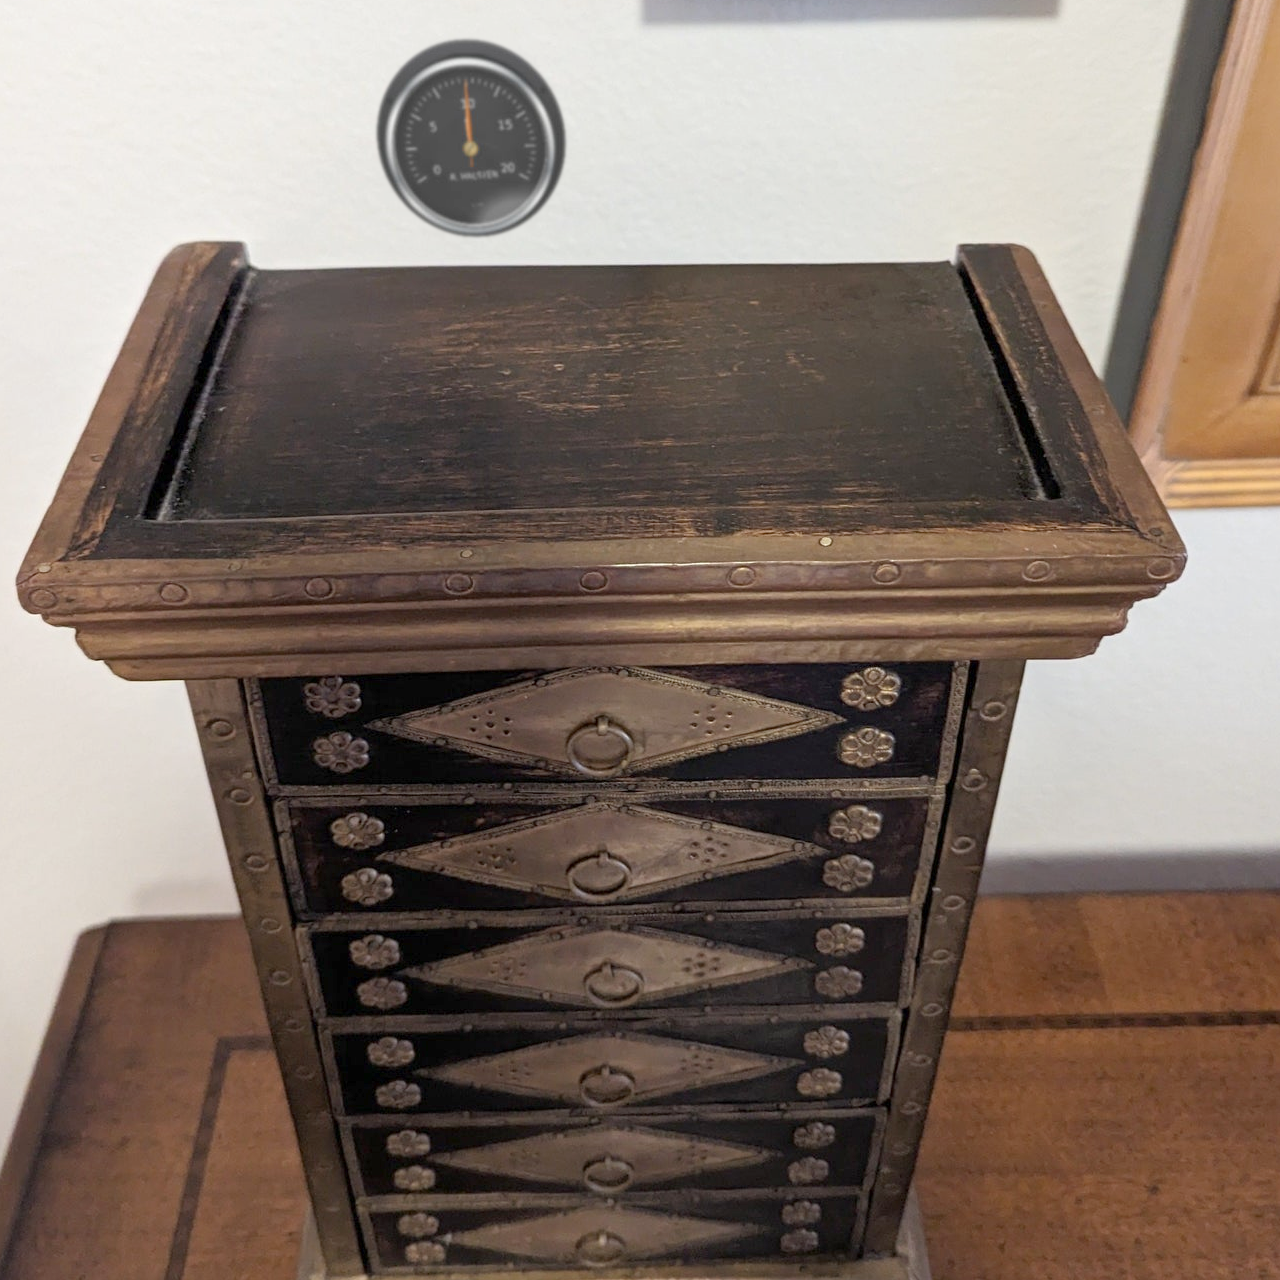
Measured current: 10 A
